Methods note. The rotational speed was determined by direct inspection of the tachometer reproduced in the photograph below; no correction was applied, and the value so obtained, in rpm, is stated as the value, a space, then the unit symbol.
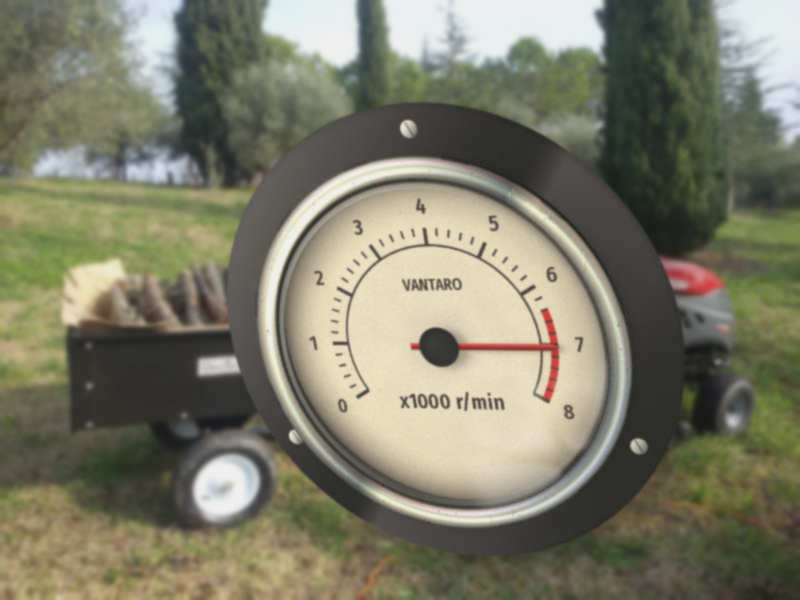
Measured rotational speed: 7000 rpm
